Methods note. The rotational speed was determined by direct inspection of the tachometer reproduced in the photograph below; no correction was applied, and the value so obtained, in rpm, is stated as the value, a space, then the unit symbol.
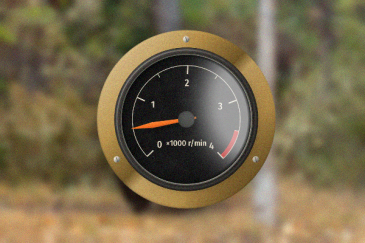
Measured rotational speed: 500 rpm
